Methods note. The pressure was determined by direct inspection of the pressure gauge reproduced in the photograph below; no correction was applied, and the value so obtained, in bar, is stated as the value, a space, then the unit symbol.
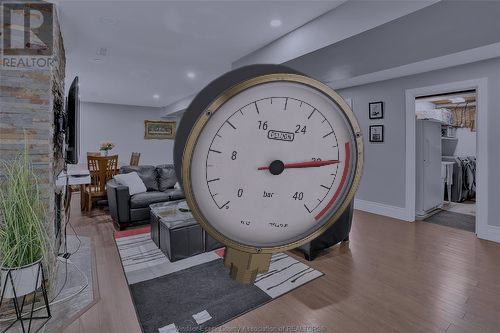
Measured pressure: 32 bar
